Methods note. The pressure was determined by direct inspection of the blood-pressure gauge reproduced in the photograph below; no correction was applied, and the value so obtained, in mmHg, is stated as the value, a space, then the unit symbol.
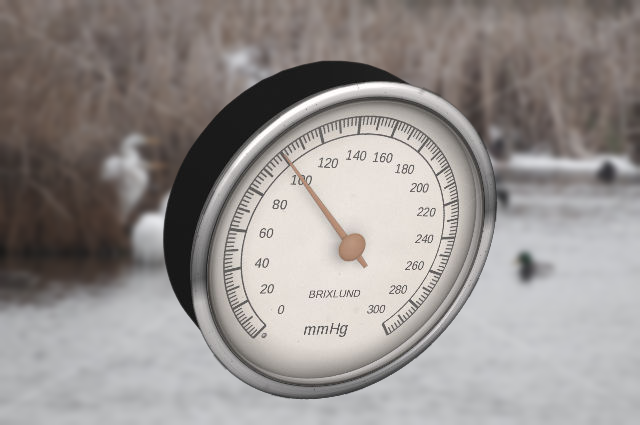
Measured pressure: 100 mmHg
